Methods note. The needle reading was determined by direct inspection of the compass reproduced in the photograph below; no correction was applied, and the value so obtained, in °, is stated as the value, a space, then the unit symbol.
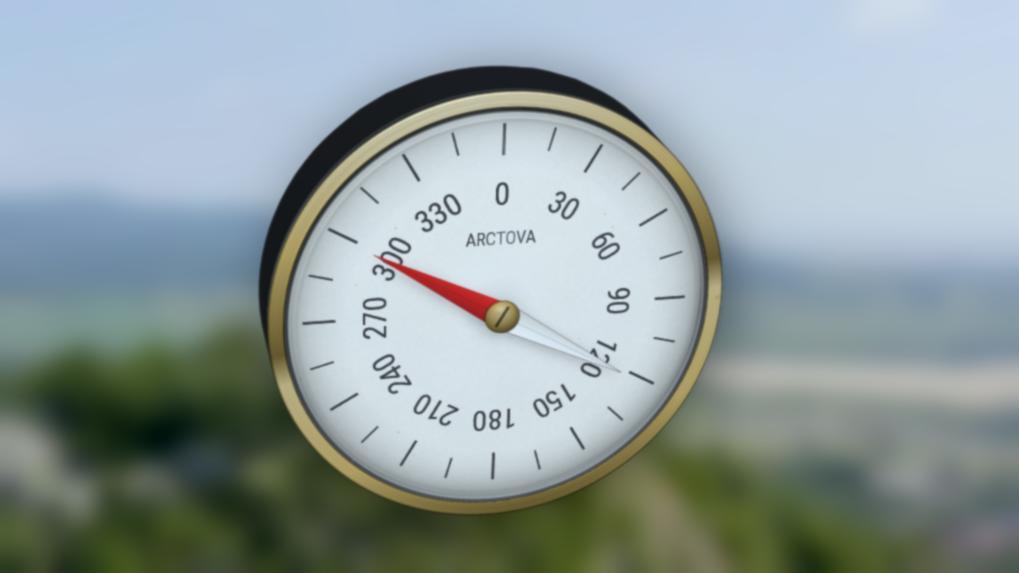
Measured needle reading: 300 °
